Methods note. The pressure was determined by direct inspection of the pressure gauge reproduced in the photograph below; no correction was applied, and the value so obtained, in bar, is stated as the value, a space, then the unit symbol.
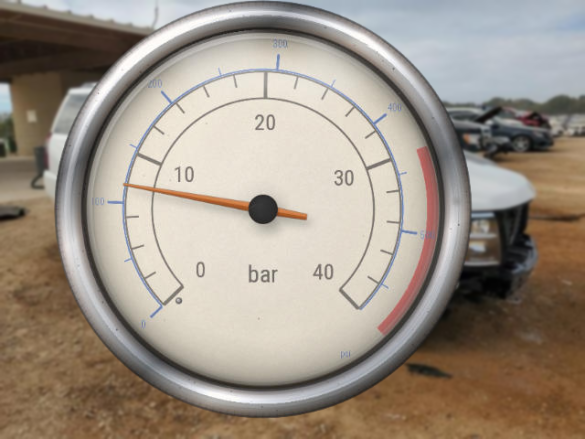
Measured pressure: 8 bar
